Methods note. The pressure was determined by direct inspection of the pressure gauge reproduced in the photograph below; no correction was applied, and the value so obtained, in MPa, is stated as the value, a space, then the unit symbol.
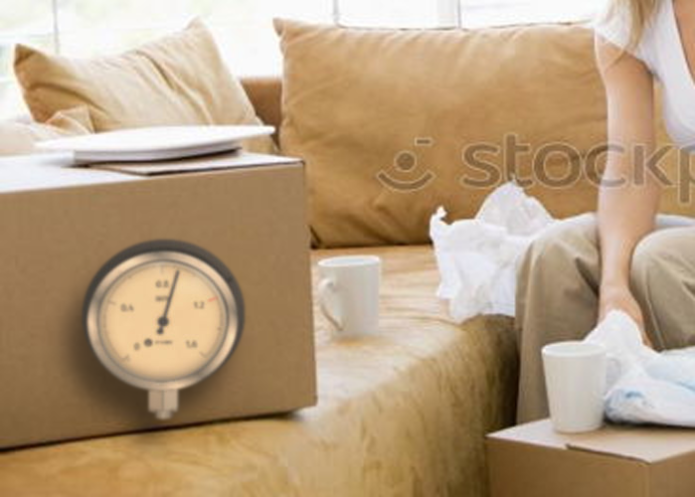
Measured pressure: 0.9 MPa
